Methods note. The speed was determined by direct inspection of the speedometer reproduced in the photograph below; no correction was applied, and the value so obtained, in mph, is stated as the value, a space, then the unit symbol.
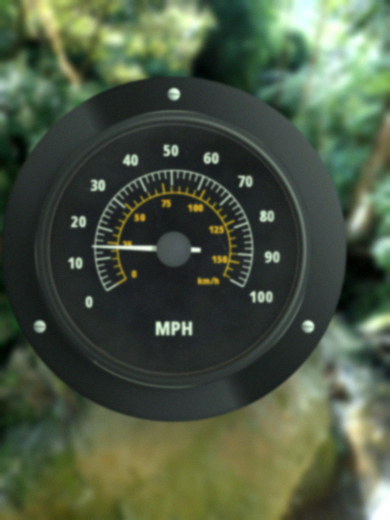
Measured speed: 14 mph
